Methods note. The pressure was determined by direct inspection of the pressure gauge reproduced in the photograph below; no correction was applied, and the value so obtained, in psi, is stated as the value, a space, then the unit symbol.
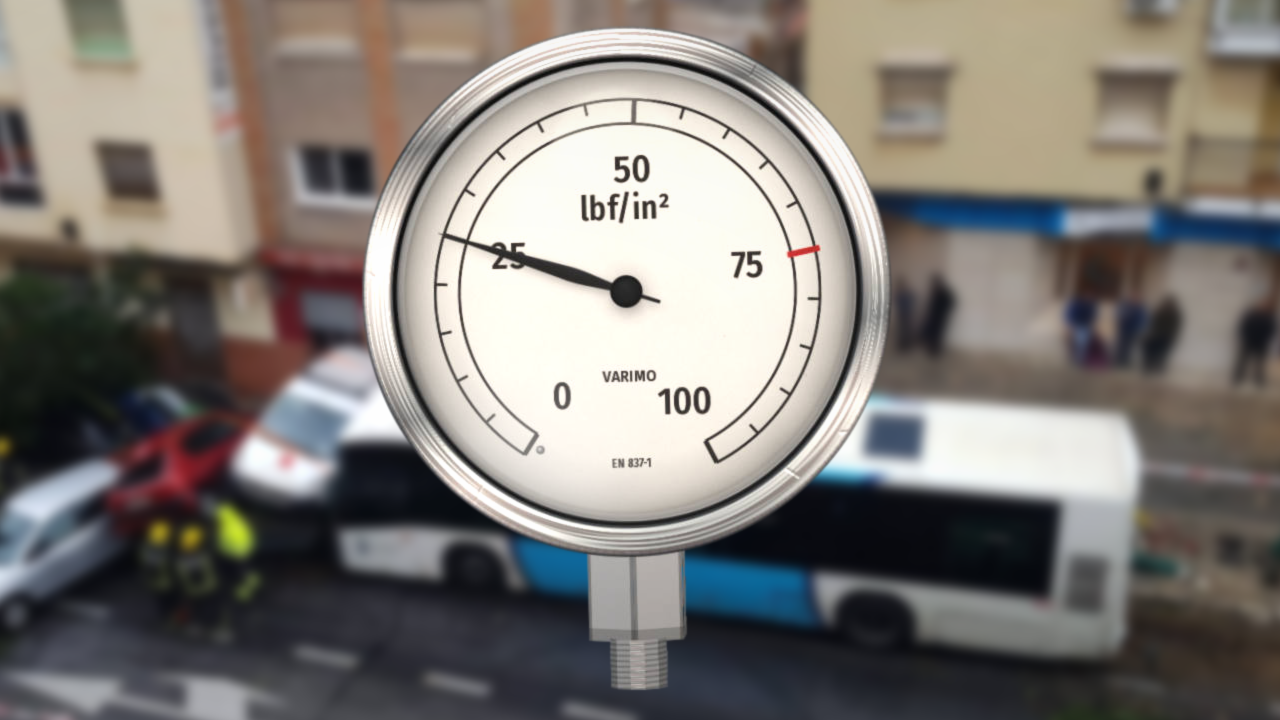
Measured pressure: 25 psi
